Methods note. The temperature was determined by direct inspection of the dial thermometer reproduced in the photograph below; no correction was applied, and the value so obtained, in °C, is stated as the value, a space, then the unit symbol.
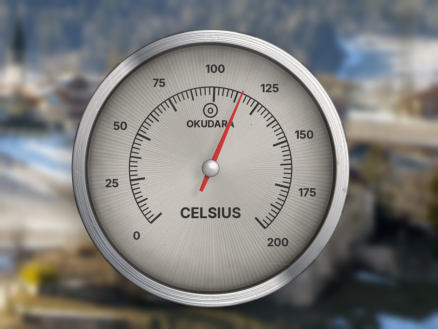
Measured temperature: 115 °C
